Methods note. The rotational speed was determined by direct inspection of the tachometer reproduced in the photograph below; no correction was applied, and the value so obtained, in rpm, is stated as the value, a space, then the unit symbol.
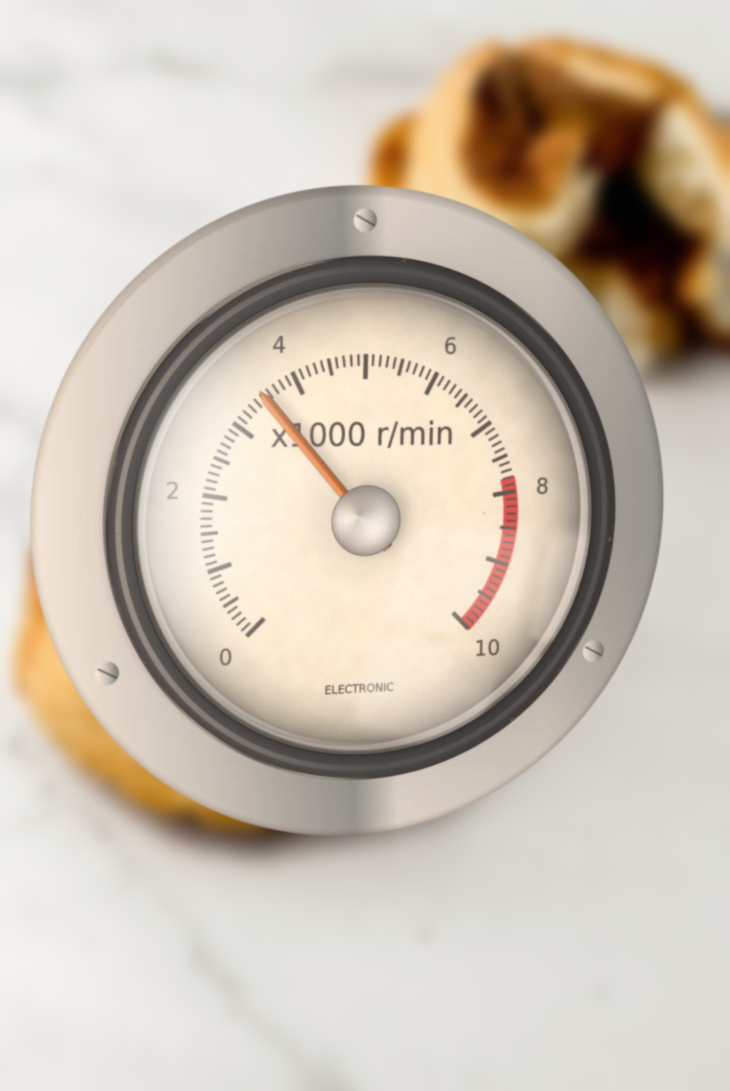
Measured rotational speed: 3500 rpm
